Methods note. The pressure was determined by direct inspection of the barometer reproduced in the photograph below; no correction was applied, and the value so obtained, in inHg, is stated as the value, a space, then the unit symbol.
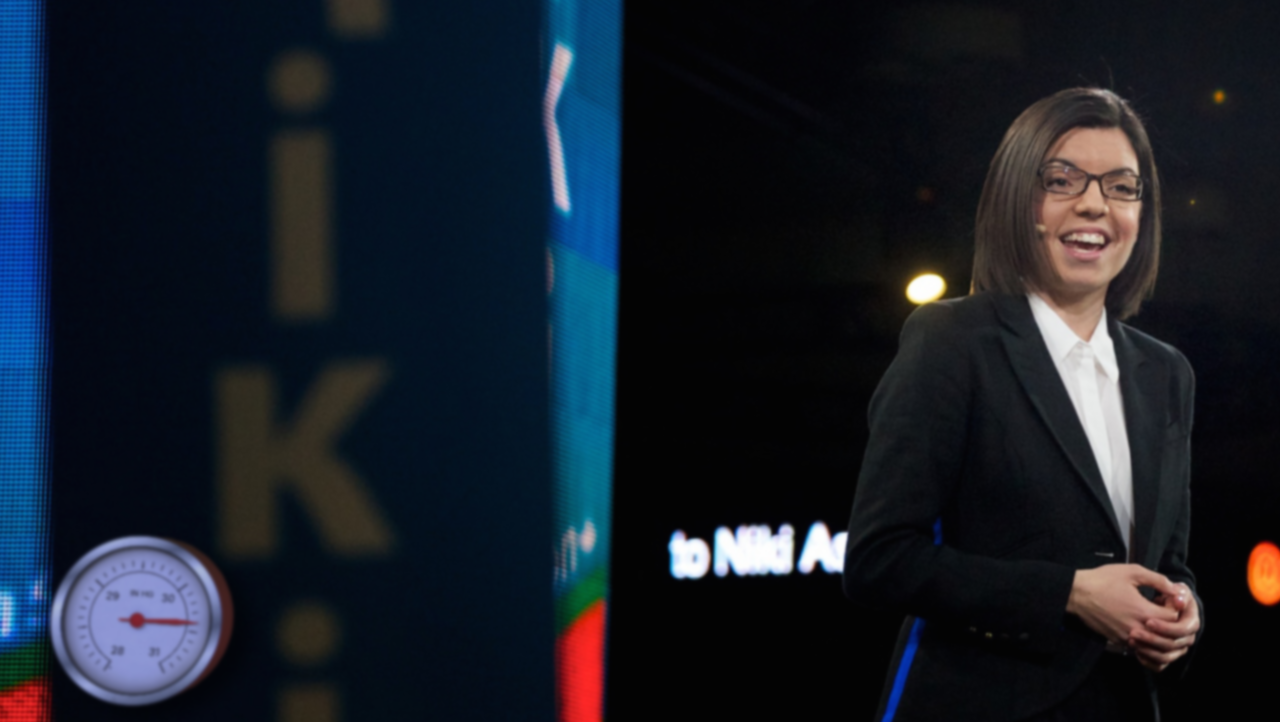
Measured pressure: 30.4 inHg
